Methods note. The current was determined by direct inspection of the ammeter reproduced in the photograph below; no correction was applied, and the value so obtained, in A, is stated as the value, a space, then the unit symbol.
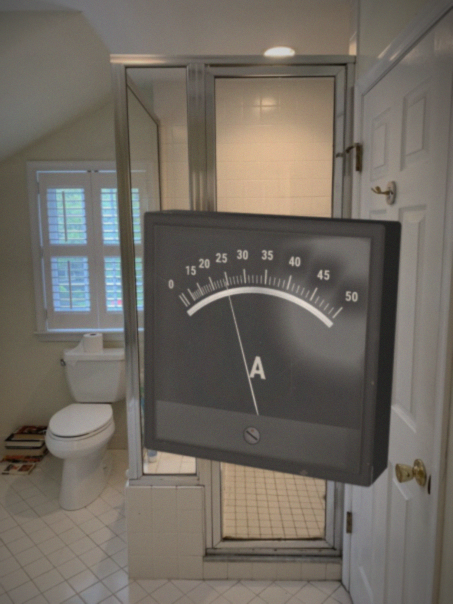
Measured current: 25 A
